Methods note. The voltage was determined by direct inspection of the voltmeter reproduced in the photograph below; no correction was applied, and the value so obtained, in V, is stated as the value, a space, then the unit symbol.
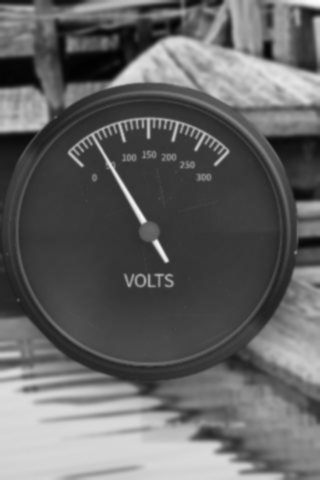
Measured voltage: 50 V
